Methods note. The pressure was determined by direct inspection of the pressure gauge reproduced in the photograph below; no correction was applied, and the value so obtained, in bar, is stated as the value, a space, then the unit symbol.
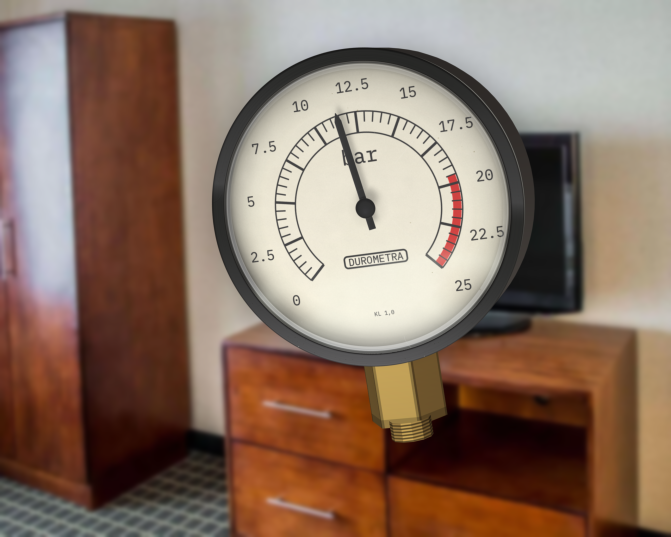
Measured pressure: 11.5 bar
